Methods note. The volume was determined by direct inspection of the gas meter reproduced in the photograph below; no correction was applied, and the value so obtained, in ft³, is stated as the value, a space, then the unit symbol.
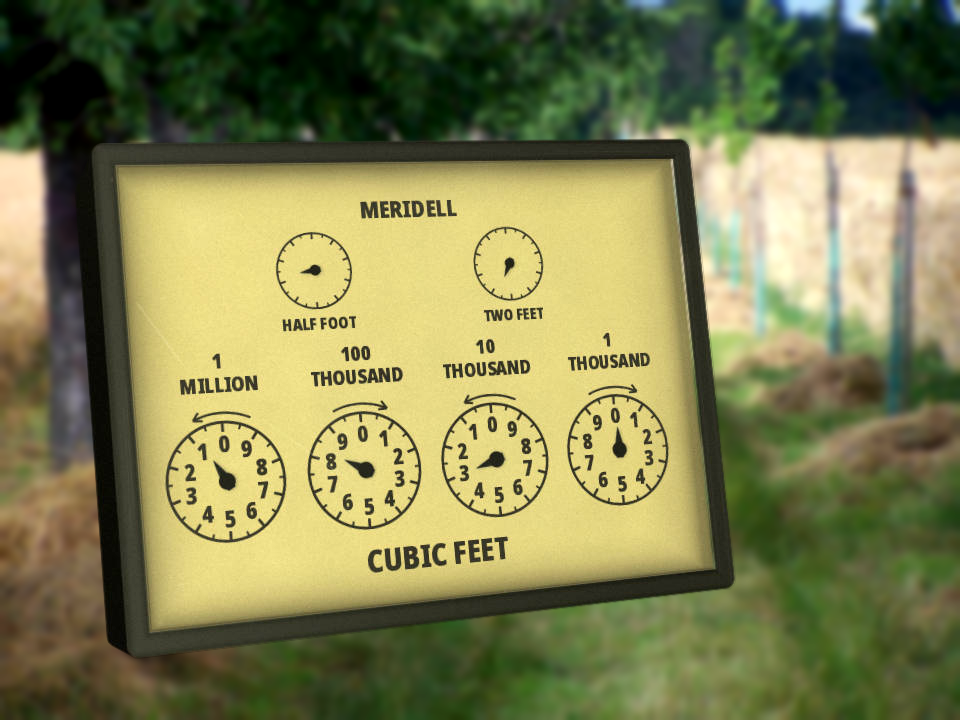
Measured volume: 83000 ft³
